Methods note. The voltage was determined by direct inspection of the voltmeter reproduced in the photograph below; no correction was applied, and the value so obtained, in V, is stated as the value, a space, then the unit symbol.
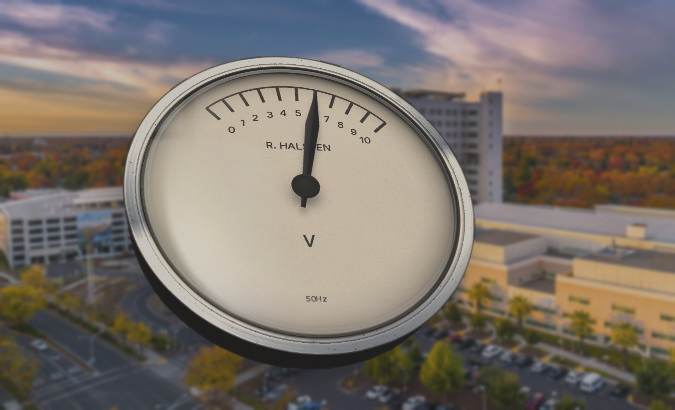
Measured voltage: 6 V
